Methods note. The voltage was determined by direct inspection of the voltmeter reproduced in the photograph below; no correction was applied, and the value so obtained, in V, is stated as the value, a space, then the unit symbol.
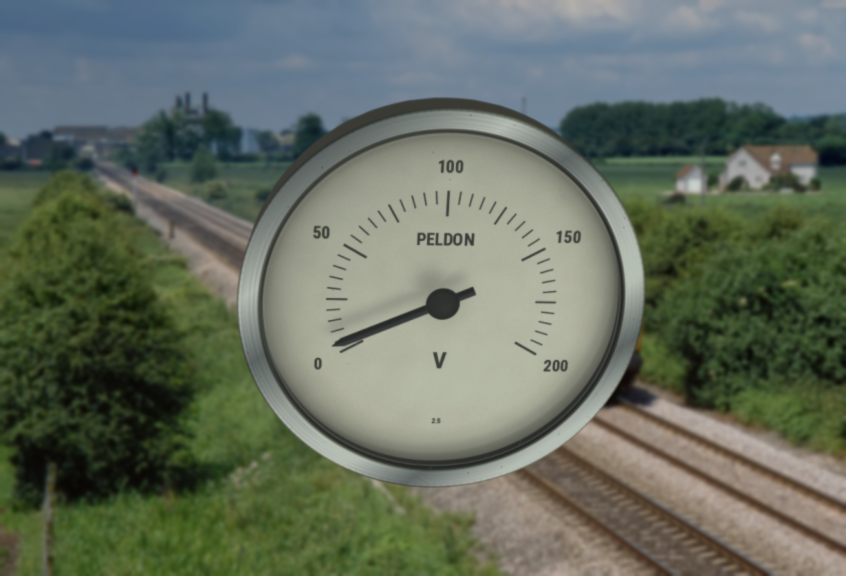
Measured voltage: 5 V
